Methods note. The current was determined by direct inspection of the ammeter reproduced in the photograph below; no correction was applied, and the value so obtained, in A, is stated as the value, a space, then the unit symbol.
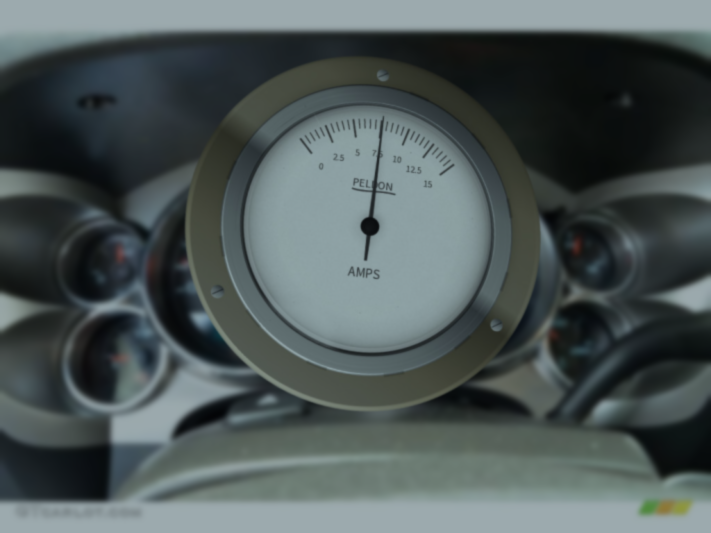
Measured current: 7.5 A
